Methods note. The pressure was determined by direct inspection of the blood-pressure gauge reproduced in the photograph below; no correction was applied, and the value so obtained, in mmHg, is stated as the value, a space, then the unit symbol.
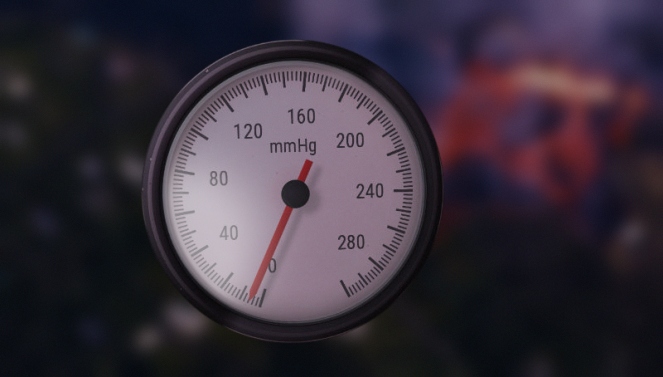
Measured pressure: 6 mmHg
